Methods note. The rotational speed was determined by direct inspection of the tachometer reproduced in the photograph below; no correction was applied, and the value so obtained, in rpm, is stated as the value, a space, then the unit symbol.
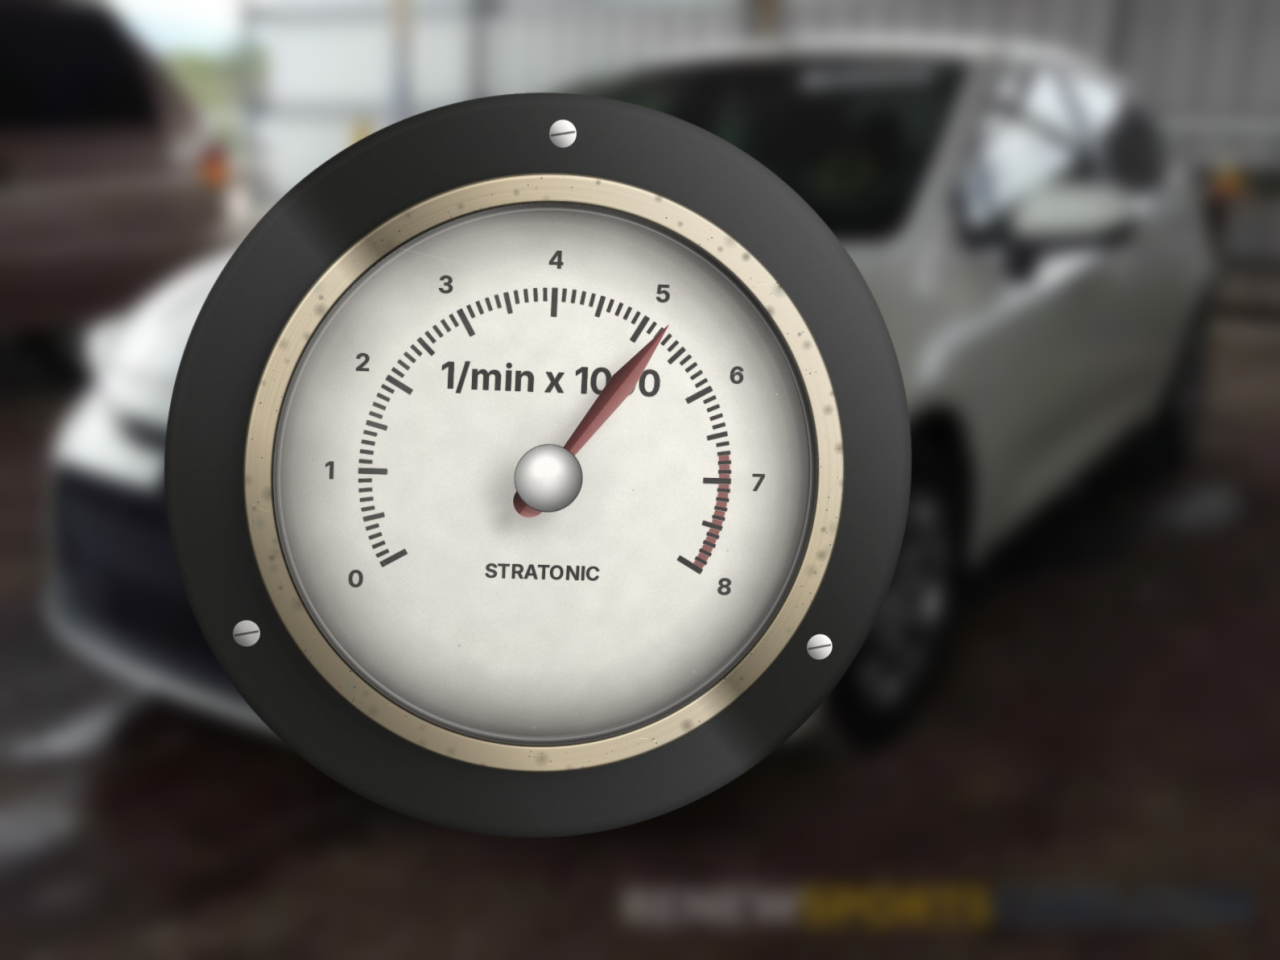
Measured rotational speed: 5200 rpm
